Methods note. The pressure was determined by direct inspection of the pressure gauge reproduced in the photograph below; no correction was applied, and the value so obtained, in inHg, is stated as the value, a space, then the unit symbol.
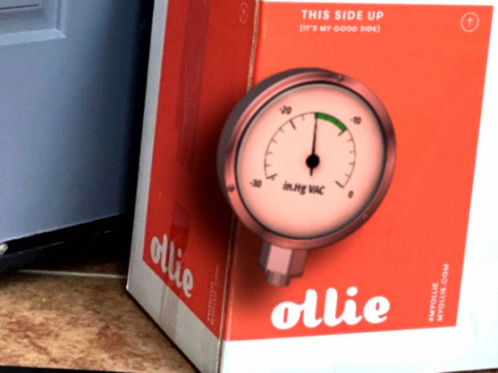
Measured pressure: -16 inHg
